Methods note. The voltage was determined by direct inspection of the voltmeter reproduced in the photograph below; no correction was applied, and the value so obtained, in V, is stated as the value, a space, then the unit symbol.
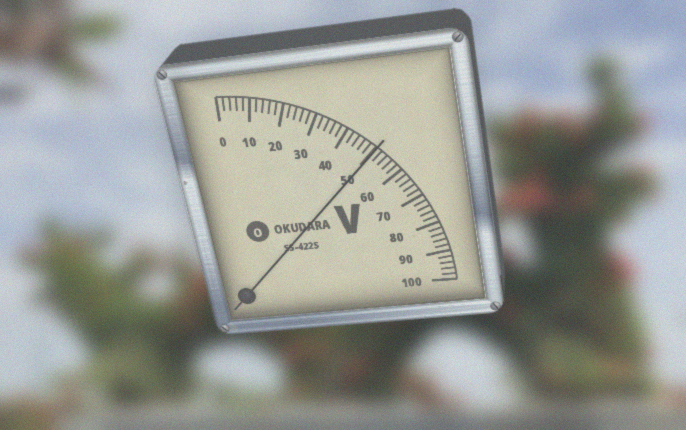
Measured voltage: 50 V
